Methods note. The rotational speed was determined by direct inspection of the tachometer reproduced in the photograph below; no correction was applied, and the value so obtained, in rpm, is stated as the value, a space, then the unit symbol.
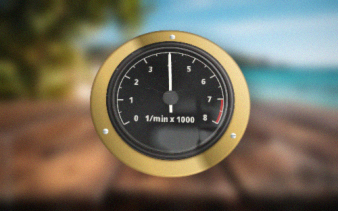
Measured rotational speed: 4000 rpm
